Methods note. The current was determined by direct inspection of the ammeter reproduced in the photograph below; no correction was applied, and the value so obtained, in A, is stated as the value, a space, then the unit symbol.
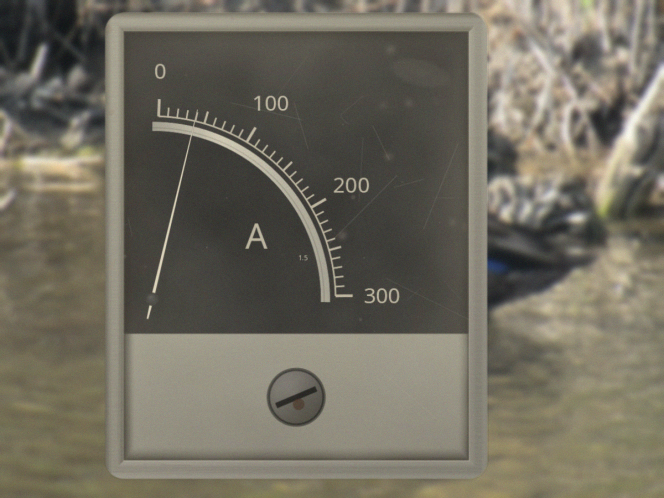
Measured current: 40 A
